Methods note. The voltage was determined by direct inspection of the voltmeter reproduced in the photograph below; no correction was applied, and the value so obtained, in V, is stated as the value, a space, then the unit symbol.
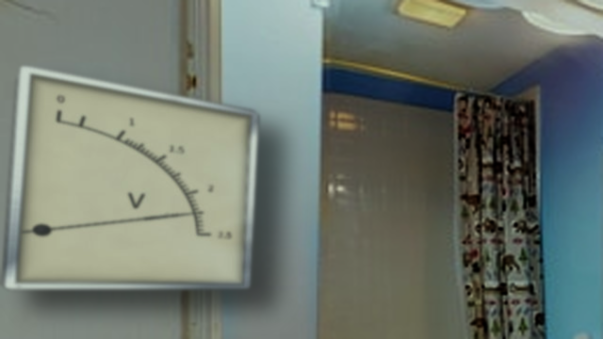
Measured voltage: 2.25 V
